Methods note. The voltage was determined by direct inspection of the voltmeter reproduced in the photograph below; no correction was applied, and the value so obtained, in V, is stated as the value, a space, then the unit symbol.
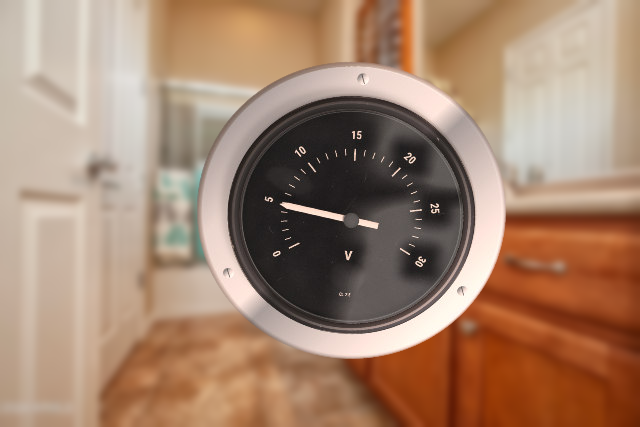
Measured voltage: 5 V
